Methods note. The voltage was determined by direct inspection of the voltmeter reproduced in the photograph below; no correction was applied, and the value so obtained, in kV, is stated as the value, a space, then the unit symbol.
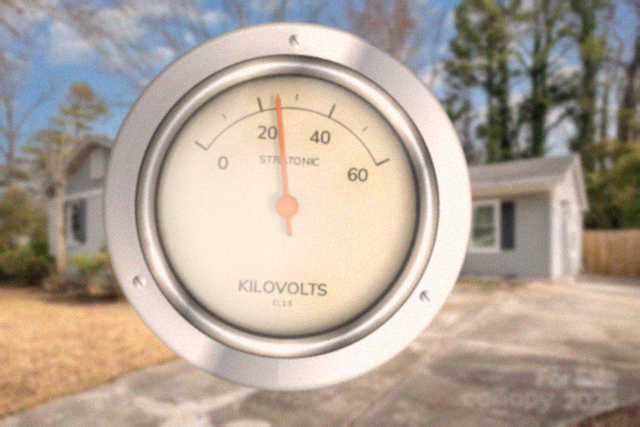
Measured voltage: 25 kV
